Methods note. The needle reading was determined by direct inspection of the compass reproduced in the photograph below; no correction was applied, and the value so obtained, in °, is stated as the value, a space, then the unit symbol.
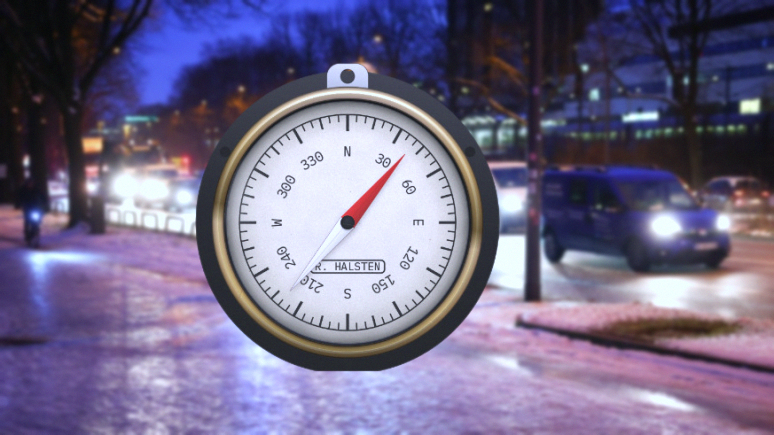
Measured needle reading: 40 °
